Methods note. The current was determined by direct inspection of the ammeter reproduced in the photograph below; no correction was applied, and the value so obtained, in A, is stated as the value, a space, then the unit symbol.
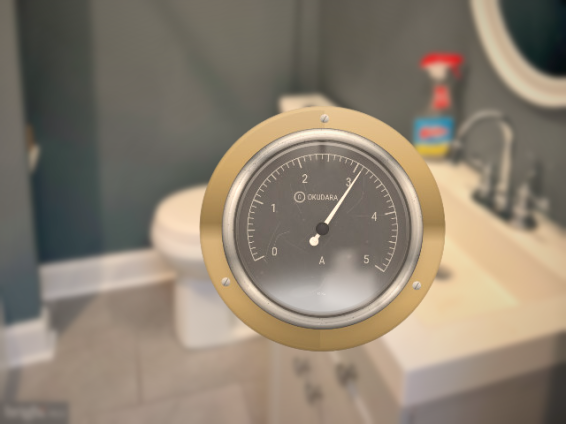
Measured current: 3.1 A
